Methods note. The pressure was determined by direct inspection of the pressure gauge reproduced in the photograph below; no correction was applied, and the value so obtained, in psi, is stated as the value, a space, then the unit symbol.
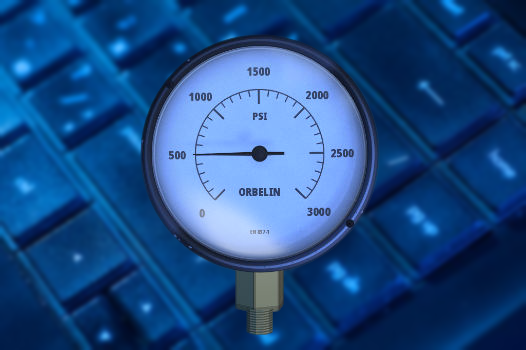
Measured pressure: 500 psi
